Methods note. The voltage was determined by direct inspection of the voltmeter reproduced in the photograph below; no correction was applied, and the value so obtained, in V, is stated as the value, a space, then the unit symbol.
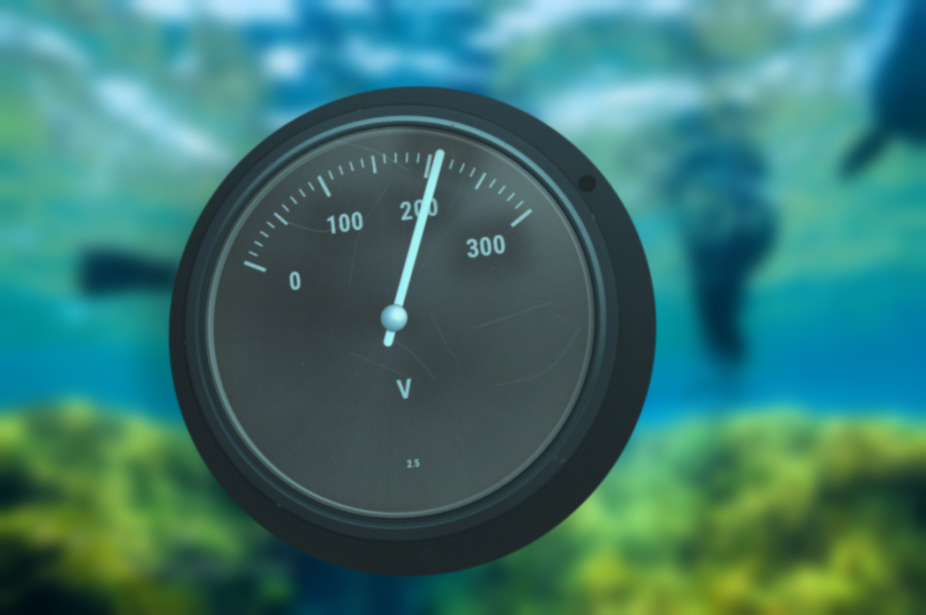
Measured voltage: 210 V
